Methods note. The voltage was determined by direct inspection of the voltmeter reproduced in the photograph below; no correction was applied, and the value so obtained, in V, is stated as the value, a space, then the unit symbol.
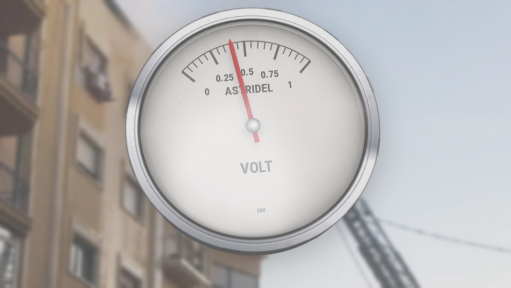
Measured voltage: 0.4 V
